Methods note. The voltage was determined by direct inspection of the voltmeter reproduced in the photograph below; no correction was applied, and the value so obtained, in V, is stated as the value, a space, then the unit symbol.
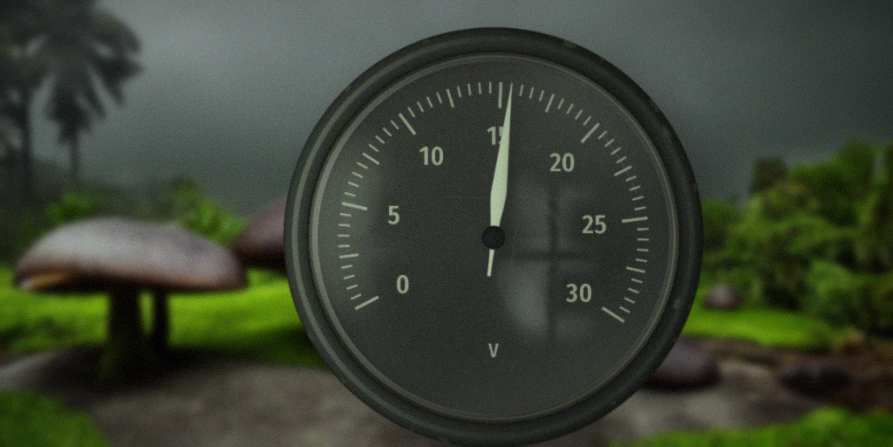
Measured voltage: 15.5 V
